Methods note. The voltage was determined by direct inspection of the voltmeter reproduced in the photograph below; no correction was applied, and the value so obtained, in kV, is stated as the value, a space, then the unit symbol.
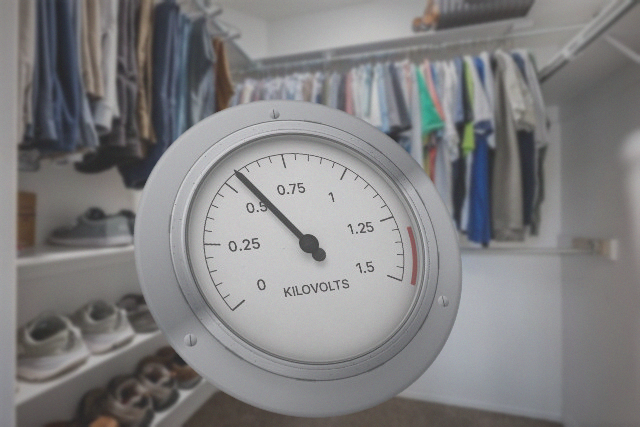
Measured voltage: 0.55 kV
